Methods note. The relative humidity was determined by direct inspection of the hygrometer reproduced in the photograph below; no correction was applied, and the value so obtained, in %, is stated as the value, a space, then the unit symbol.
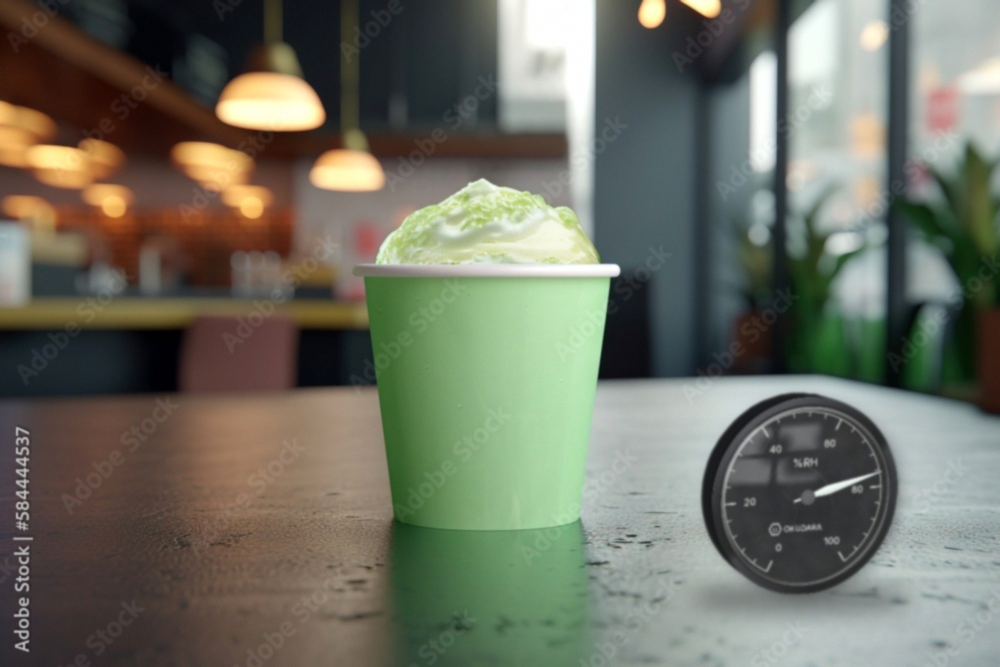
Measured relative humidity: 76 %
